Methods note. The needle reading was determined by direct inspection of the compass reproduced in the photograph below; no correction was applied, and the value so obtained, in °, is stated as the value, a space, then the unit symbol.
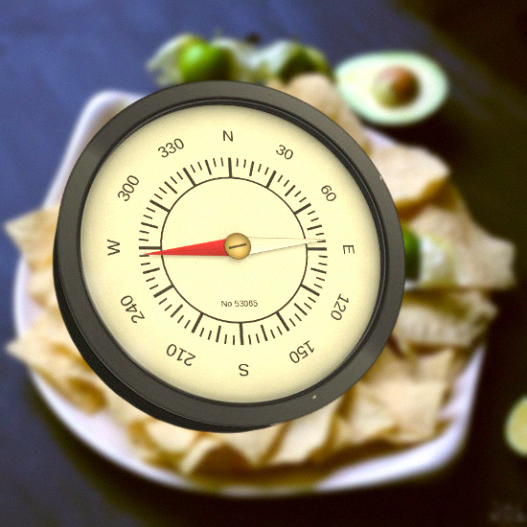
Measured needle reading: 265 °
